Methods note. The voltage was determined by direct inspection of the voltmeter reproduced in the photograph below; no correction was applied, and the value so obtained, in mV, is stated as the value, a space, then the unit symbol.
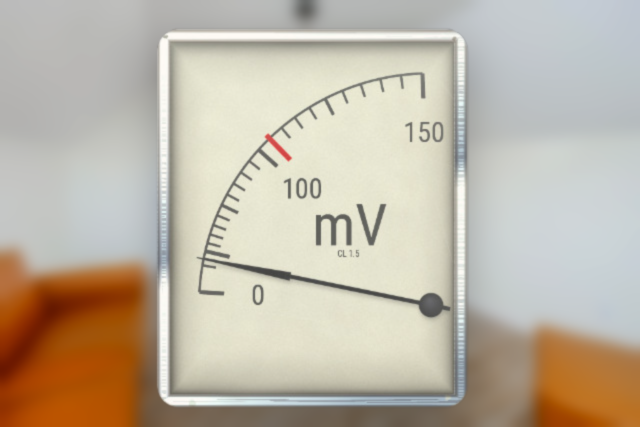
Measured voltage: 45 mV
